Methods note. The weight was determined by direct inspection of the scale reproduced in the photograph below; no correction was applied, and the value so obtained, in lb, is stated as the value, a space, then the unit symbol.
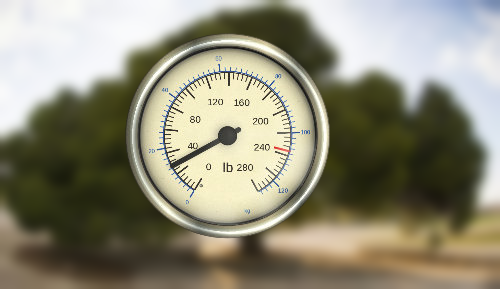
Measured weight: 28 lb
